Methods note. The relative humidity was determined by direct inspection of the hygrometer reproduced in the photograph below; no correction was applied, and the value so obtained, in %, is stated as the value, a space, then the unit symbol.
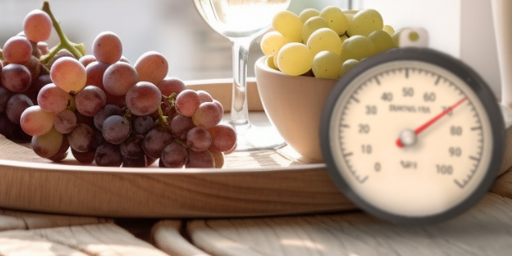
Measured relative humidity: 70 %
